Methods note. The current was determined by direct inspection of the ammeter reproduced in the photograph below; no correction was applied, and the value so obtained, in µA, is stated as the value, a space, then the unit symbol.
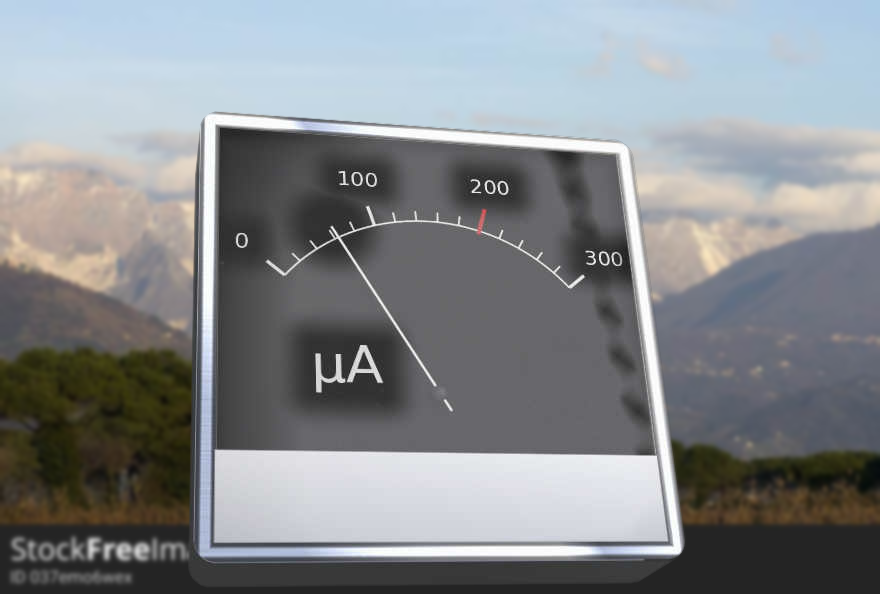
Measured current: 60 µA
